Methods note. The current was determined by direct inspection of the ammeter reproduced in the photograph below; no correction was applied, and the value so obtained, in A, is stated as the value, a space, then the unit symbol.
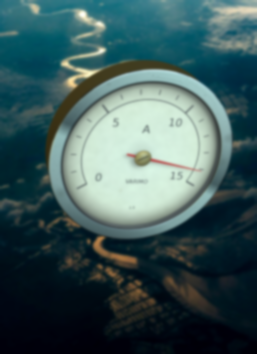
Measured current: 14 A
